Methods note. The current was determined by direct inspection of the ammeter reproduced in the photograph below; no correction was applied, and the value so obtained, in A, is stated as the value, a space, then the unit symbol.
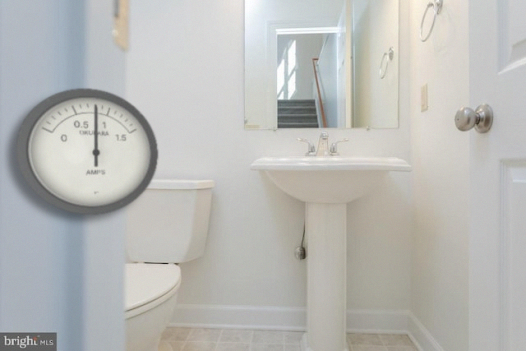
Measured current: 0.8 A
